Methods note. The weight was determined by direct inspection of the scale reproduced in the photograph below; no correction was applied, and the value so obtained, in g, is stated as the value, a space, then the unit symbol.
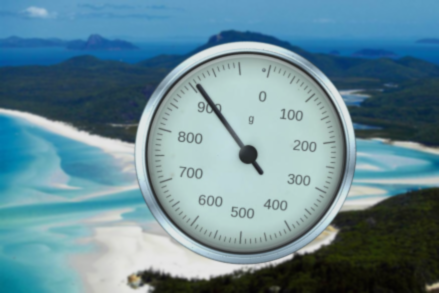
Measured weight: 910 g
